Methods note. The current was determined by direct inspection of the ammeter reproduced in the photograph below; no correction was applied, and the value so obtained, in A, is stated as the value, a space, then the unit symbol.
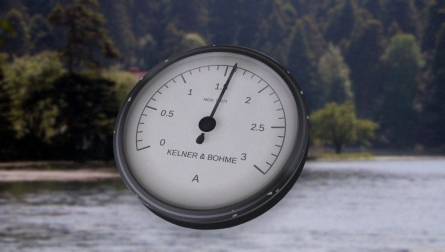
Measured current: 1.6 A
